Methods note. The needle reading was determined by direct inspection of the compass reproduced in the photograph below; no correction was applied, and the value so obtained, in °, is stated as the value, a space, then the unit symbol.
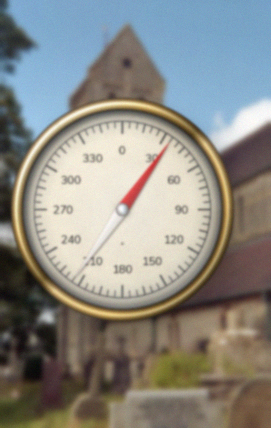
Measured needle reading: 35 °
